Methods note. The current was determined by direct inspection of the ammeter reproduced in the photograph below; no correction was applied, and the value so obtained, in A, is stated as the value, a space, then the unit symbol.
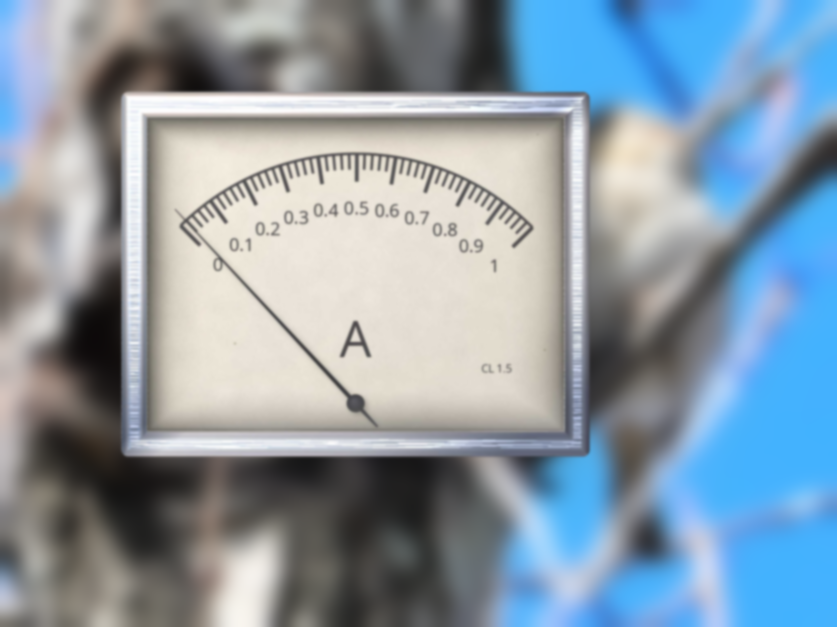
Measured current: 0.02 A
